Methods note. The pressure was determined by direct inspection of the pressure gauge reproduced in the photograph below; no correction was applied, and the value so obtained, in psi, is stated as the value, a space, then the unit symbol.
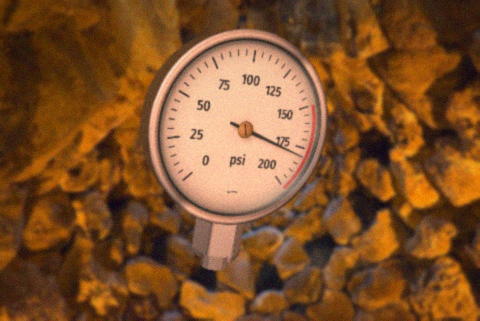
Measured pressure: 180 psi
